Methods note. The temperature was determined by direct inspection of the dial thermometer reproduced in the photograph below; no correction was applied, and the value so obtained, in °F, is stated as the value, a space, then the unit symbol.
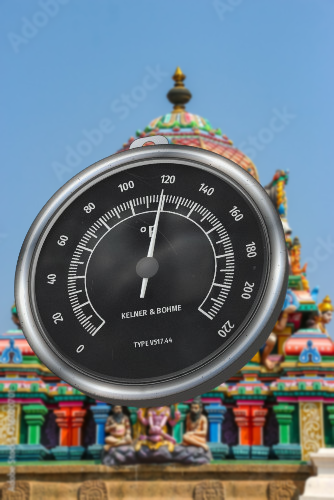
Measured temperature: 120 °F
